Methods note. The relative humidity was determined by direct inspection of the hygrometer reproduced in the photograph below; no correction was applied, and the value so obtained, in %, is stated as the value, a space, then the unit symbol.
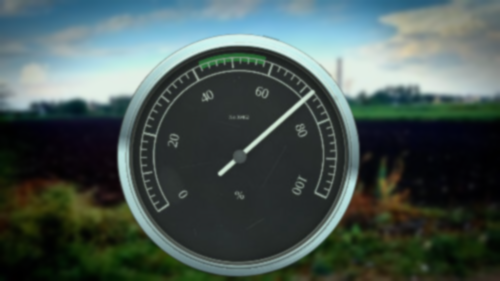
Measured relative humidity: 72 %
